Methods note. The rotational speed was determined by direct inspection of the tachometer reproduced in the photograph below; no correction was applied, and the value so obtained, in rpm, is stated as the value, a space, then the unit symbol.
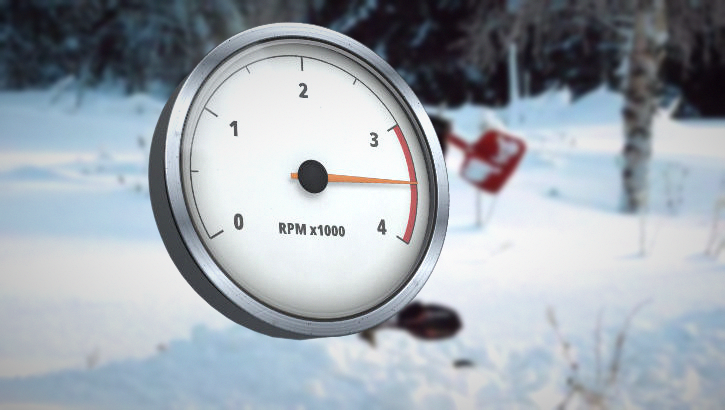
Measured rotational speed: 3500 rpm
